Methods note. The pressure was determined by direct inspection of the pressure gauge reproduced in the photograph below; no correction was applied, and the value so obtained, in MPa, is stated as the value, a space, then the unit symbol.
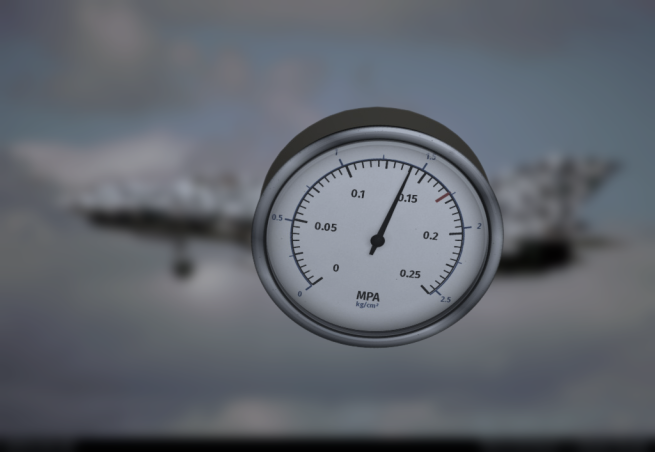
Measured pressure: 0.14 MPa
